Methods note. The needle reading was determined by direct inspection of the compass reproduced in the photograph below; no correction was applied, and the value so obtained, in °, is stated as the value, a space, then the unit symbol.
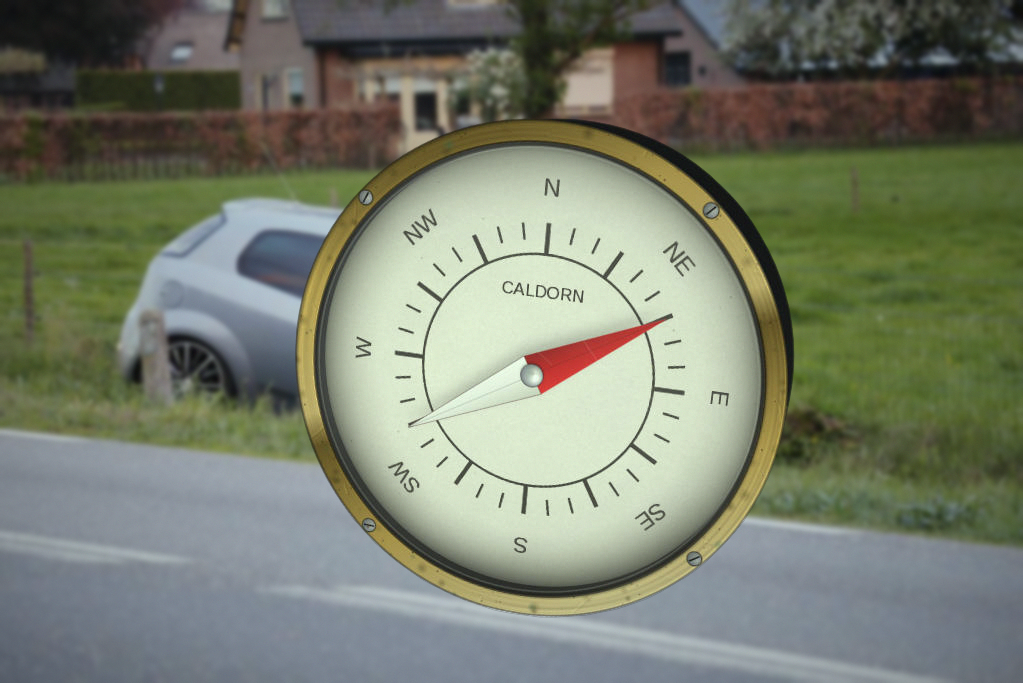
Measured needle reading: 60 °
